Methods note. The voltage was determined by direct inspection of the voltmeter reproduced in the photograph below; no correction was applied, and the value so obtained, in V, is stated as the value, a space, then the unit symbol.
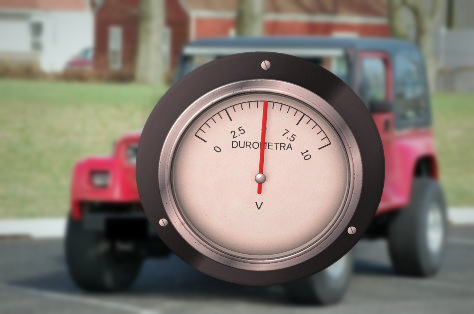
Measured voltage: 5 V
